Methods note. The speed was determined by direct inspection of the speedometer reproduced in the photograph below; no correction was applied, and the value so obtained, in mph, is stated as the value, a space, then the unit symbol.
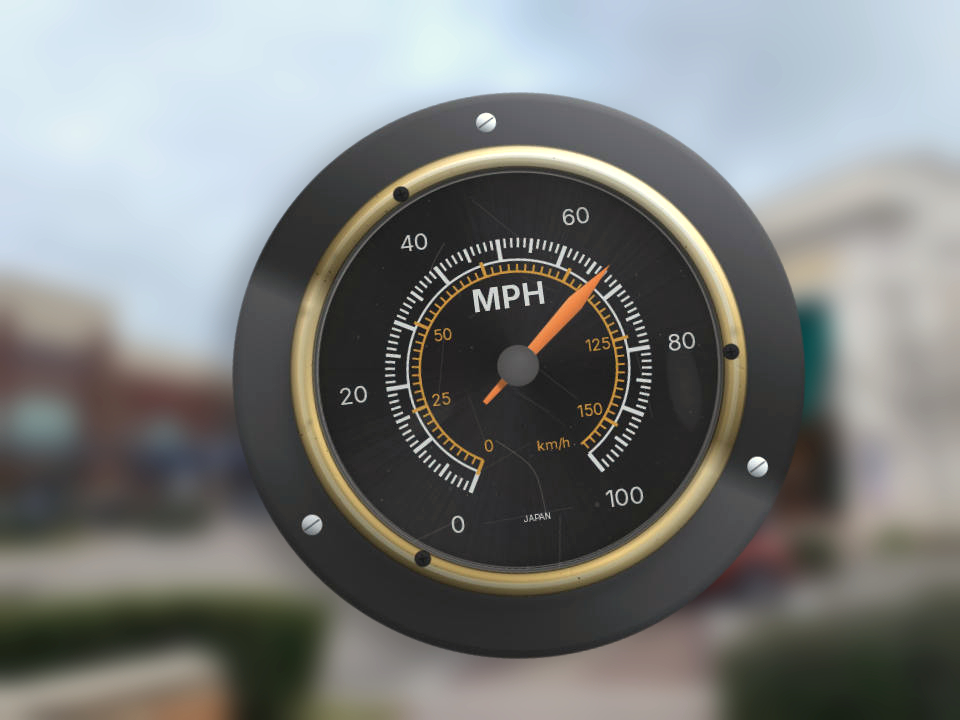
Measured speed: 67 mph
